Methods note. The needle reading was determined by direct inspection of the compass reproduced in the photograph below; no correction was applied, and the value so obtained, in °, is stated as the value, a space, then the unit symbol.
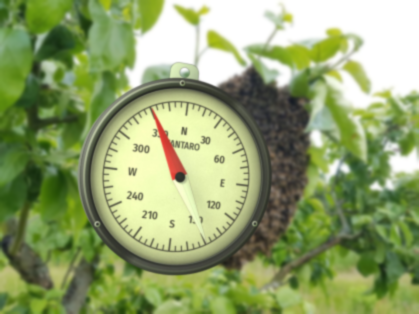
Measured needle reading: 330 °
